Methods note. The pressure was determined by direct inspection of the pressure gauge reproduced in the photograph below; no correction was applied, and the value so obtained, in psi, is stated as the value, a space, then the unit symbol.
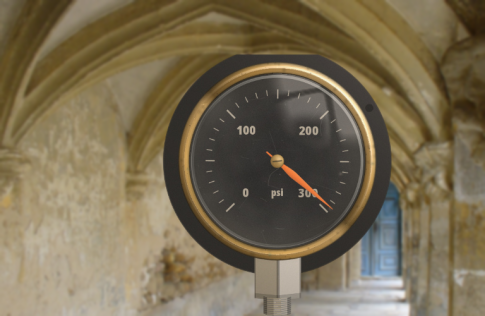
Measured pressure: 295 psi
